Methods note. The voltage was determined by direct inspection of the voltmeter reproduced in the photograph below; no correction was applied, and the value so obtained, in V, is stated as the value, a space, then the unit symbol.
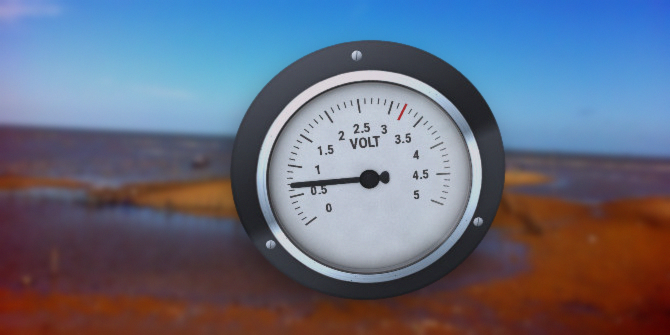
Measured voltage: 0.7 V
